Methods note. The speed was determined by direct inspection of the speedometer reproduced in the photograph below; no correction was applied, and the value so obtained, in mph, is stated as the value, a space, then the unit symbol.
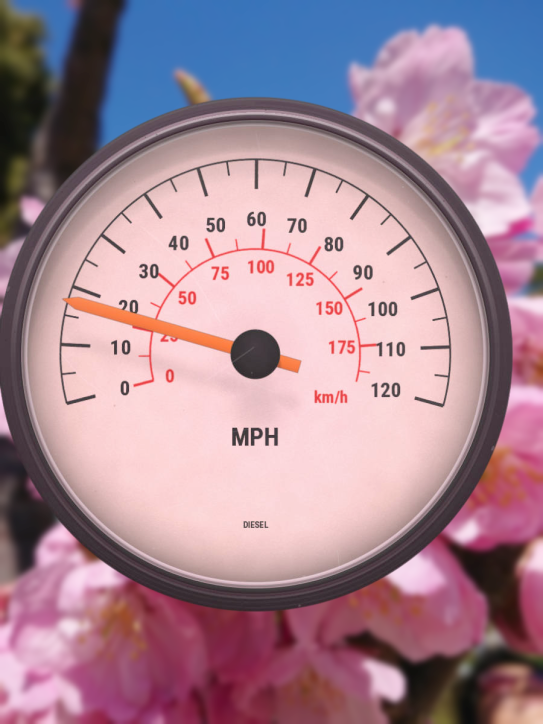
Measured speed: 17.5 mph
